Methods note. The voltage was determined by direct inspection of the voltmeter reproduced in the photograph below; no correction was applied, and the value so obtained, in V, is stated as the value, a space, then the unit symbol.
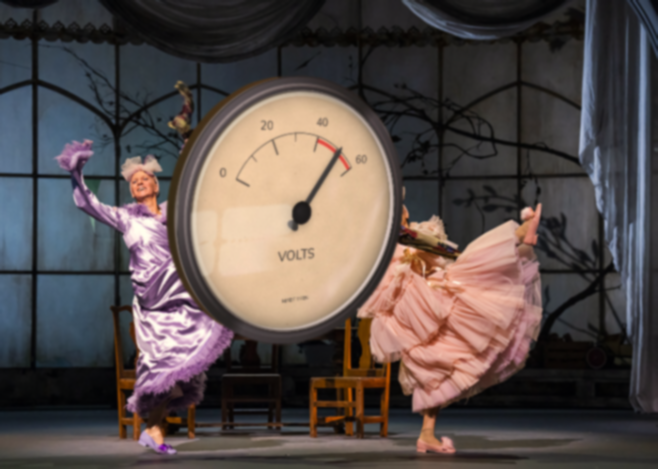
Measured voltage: 50 V
